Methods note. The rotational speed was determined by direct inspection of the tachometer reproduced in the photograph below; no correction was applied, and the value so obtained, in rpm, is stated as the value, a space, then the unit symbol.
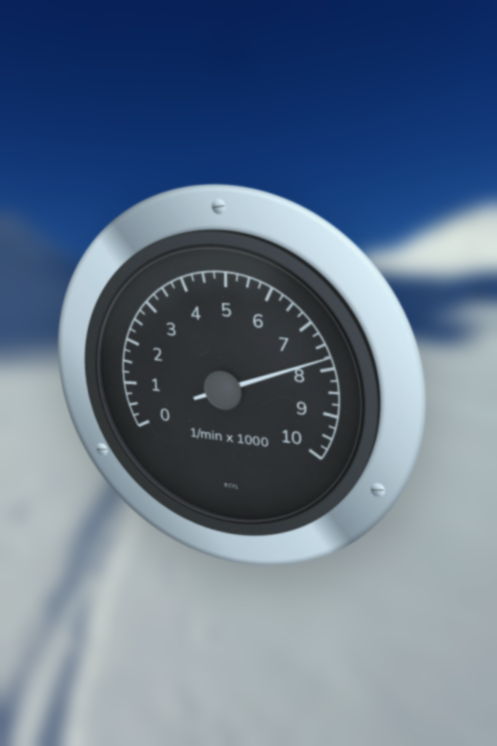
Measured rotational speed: 7750 rpm
